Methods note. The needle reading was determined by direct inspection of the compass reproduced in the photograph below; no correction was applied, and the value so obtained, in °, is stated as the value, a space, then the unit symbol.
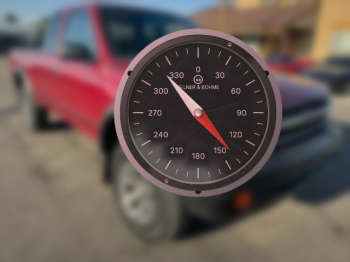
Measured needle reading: 140 °
